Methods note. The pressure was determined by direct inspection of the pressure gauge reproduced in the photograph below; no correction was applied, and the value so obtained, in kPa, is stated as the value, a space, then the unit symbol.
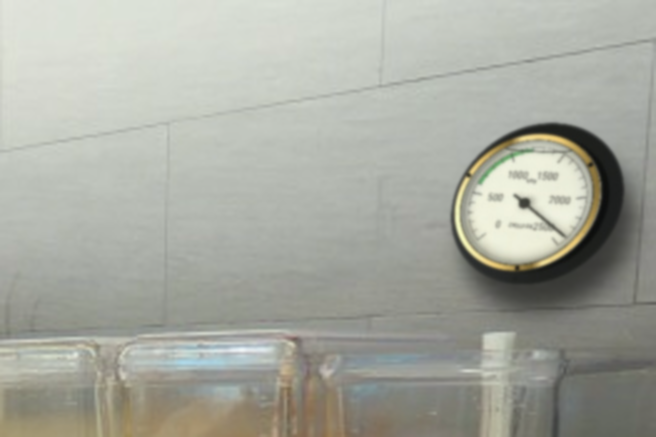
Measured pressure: 2400 kPa
